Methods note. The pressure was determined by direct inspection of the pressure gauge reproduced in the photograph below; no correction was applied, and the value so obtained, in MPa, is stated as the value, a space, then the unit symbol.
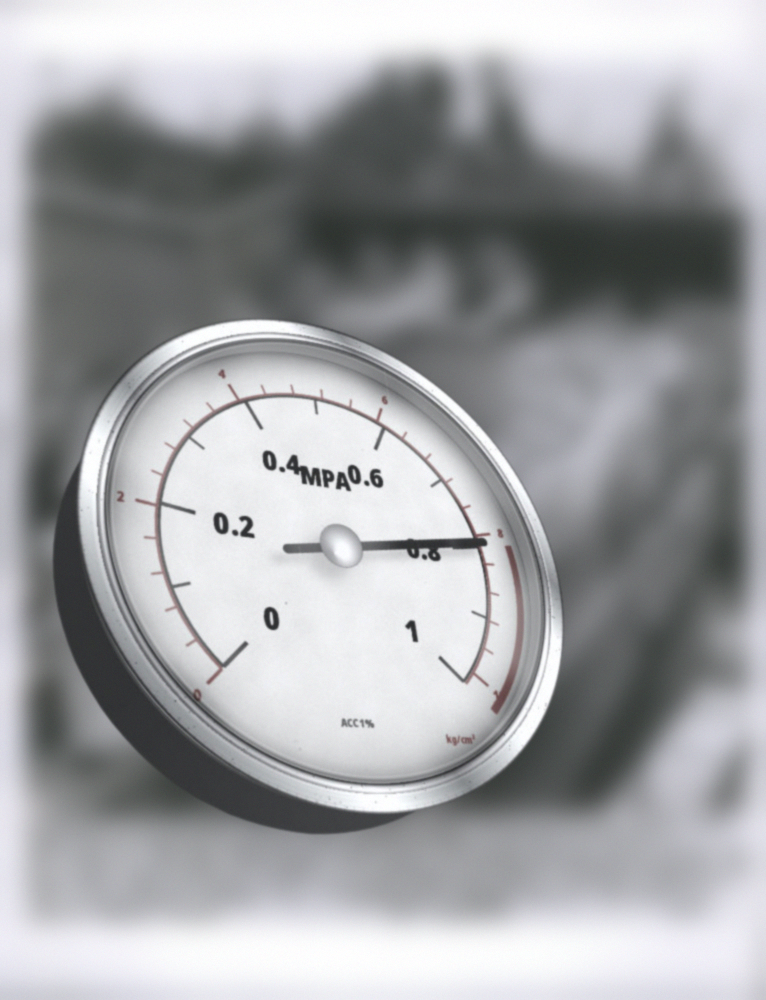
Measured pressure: 0.8 MPa
